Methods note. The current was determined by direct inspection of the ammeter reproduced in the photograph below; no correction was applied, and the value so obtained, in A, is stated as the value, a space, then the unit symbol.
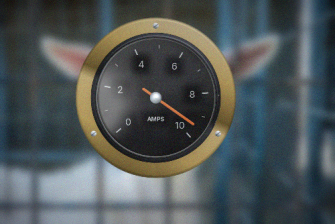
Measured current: 9.5 A
